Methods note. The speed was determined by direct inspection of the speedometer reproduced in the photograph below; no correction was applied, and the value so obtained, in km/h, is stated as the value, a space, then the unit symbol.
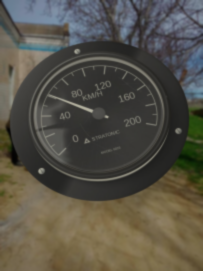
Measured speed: 60 km/h
